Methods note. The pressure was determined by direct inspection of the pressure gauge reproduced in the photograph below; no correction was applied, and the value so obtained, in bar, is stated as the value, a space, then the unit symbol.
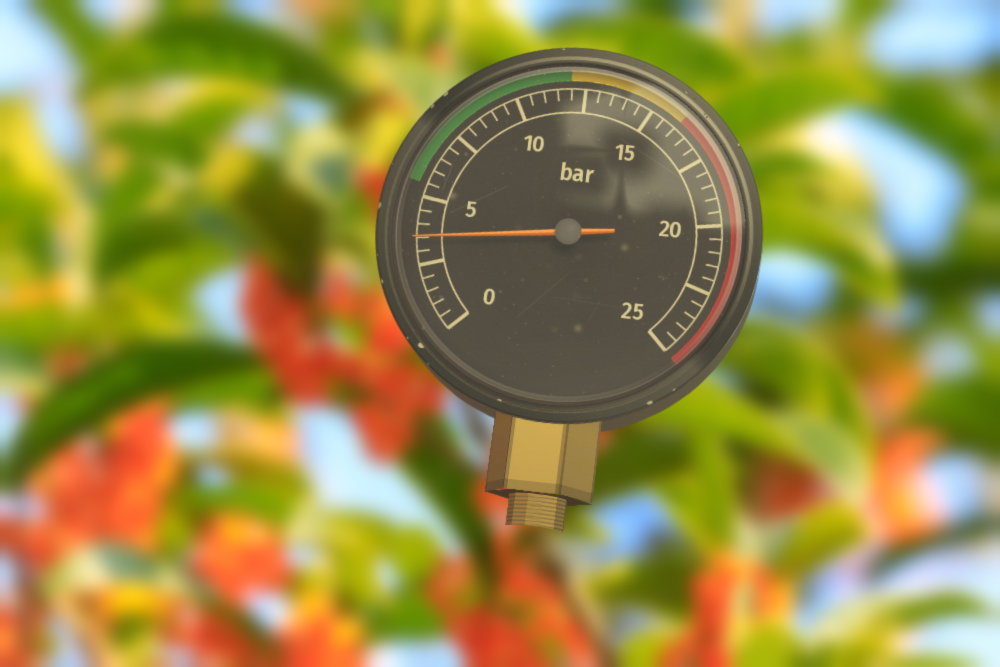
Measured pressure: 3.5 bar
